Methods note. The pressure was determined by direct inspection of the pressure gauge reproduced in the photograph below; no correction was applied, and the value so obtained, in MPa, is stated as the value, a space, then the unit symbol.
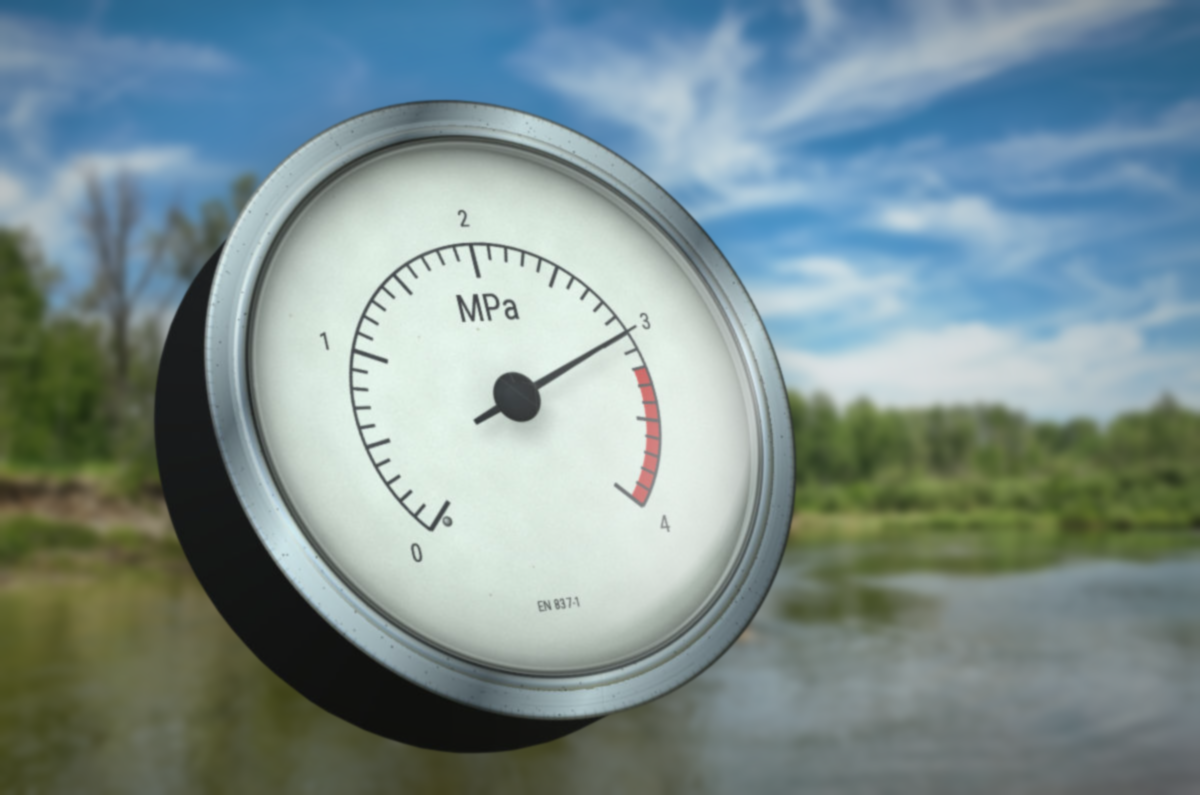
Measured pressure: 3 MPa
